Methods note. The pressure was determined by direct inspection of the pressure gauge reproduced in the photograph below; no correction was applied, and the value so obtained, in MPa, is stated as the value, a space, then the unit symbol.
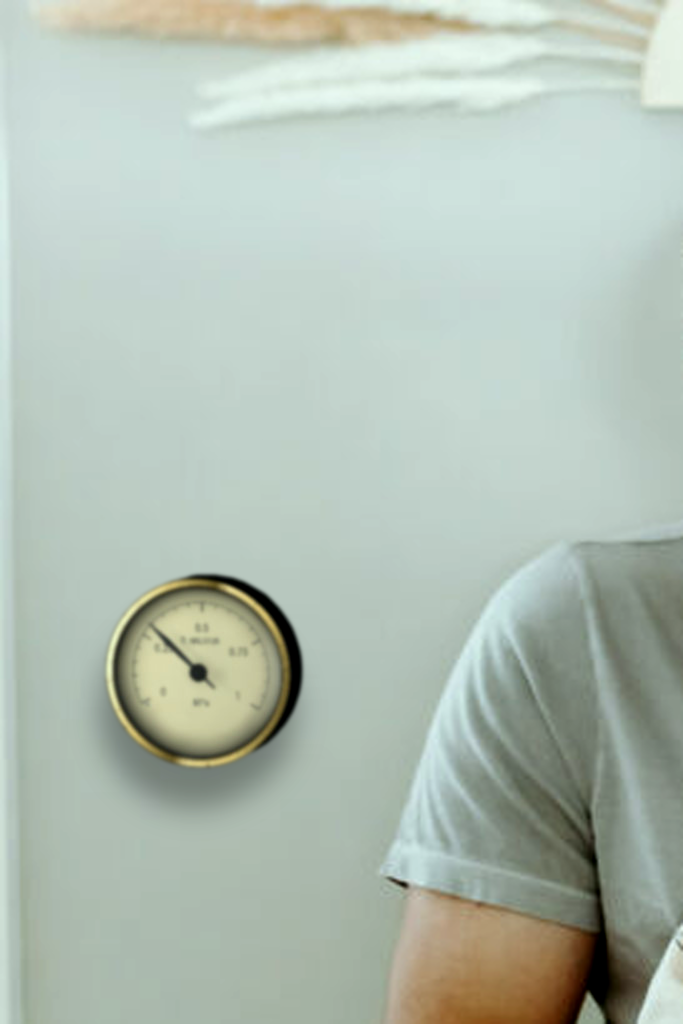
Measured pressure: 0.3 MPa
